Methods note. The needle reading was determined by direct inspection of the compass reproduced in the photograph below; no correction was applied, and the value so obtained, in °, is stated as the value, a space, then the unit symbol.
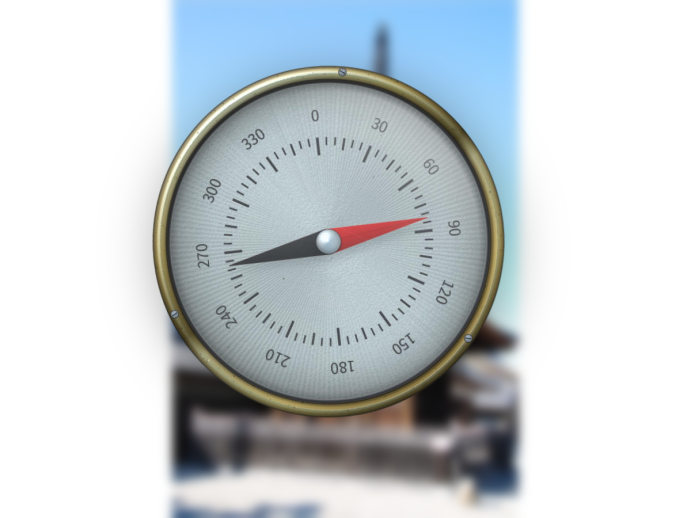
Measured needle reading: 82.5 °
